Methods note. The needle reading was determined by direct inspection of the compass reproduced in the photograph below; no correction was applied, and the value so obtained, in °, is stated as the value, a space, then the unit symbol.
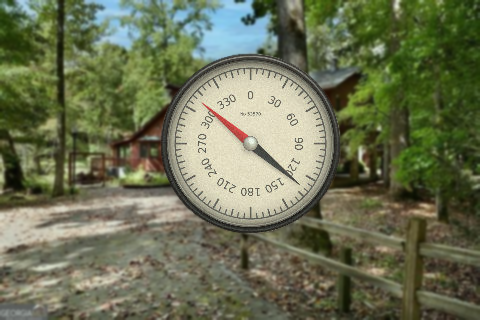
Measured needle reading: 310 °
